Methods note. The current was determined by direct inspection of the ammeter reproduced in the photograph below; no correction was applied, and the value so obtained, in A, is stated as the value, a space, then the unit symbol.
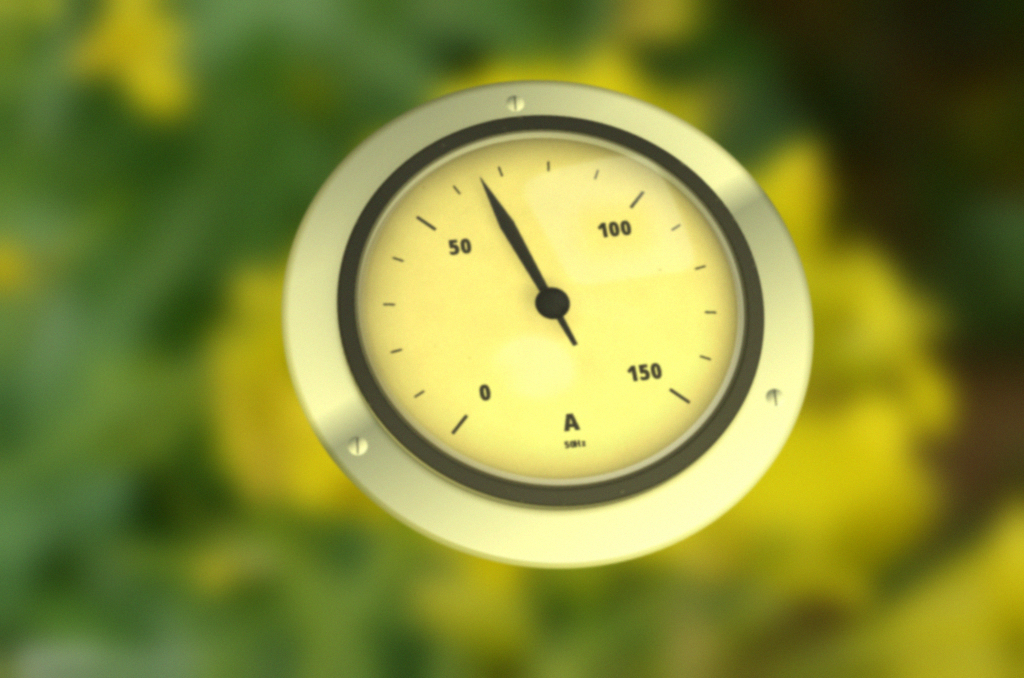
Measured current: 65 A
